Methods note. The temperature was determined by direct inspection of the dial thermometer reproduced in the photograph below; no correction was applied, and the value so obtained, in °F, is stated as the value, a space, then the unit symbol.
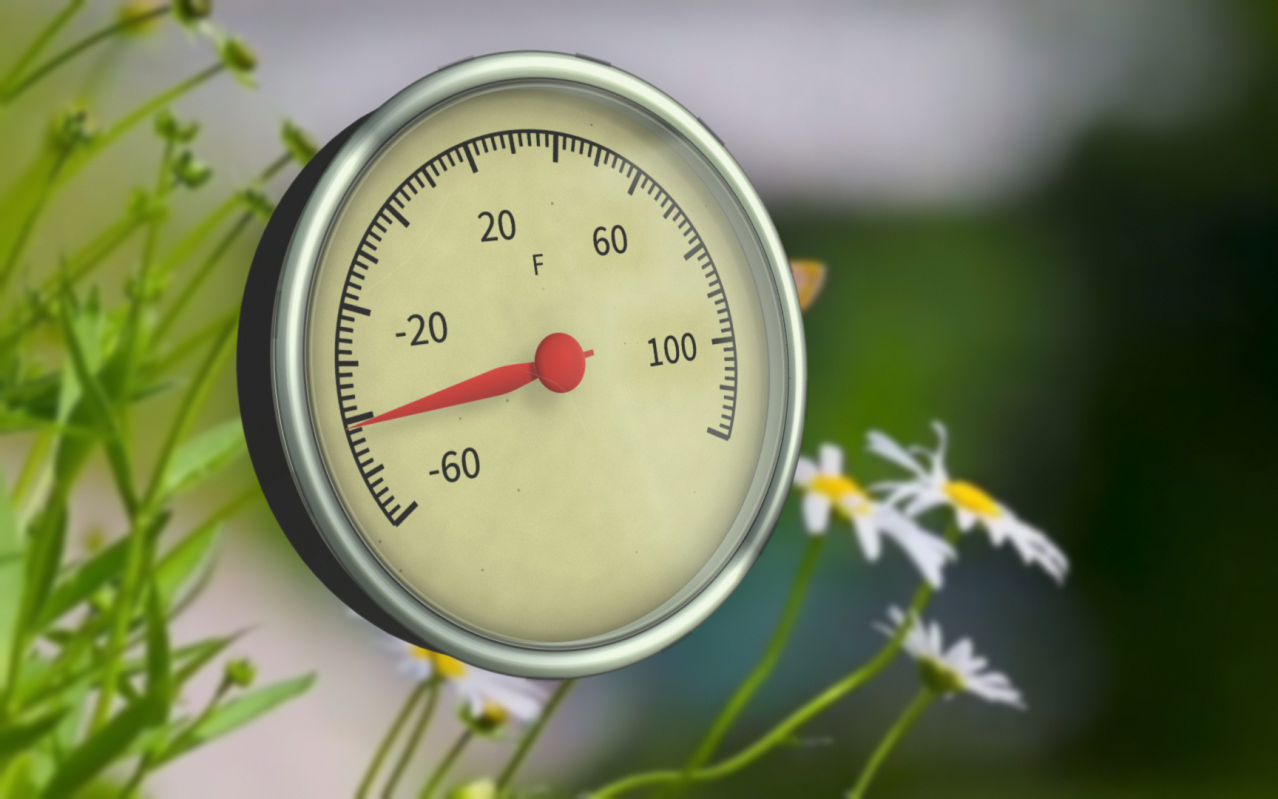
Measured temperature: -41 °F
